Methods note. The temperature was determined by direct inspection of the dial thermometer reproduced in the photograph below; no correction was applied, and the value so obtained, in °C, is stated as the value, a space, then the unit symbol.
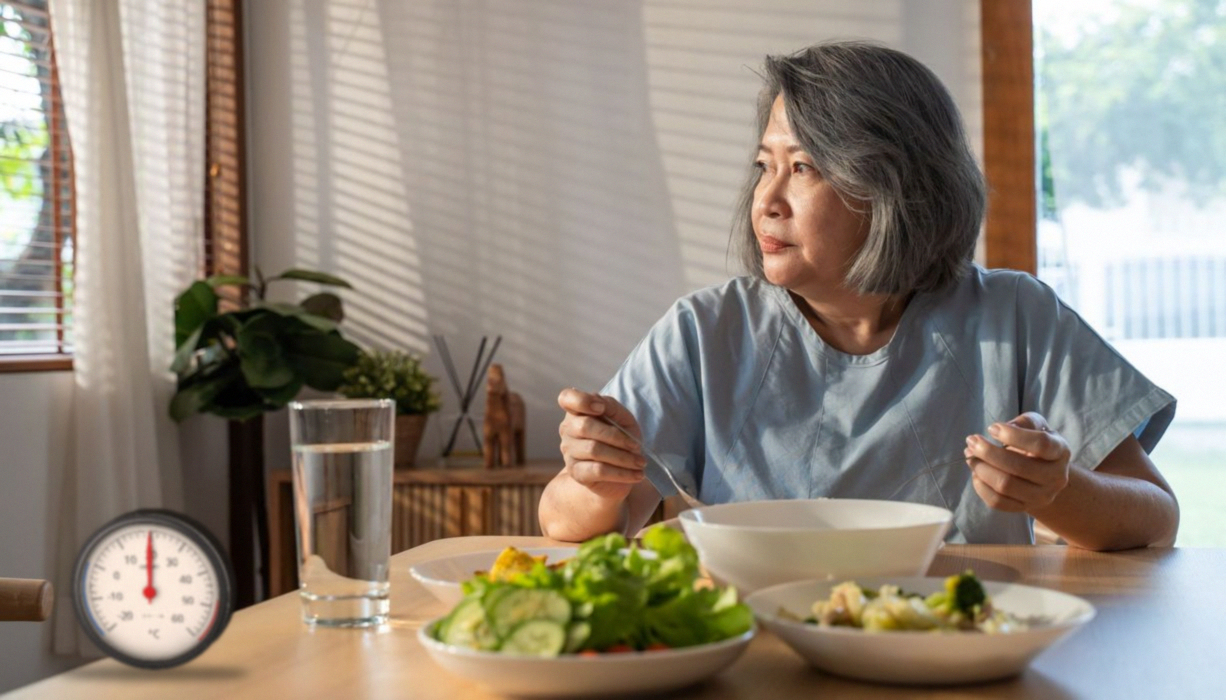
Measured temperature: 20 °C
